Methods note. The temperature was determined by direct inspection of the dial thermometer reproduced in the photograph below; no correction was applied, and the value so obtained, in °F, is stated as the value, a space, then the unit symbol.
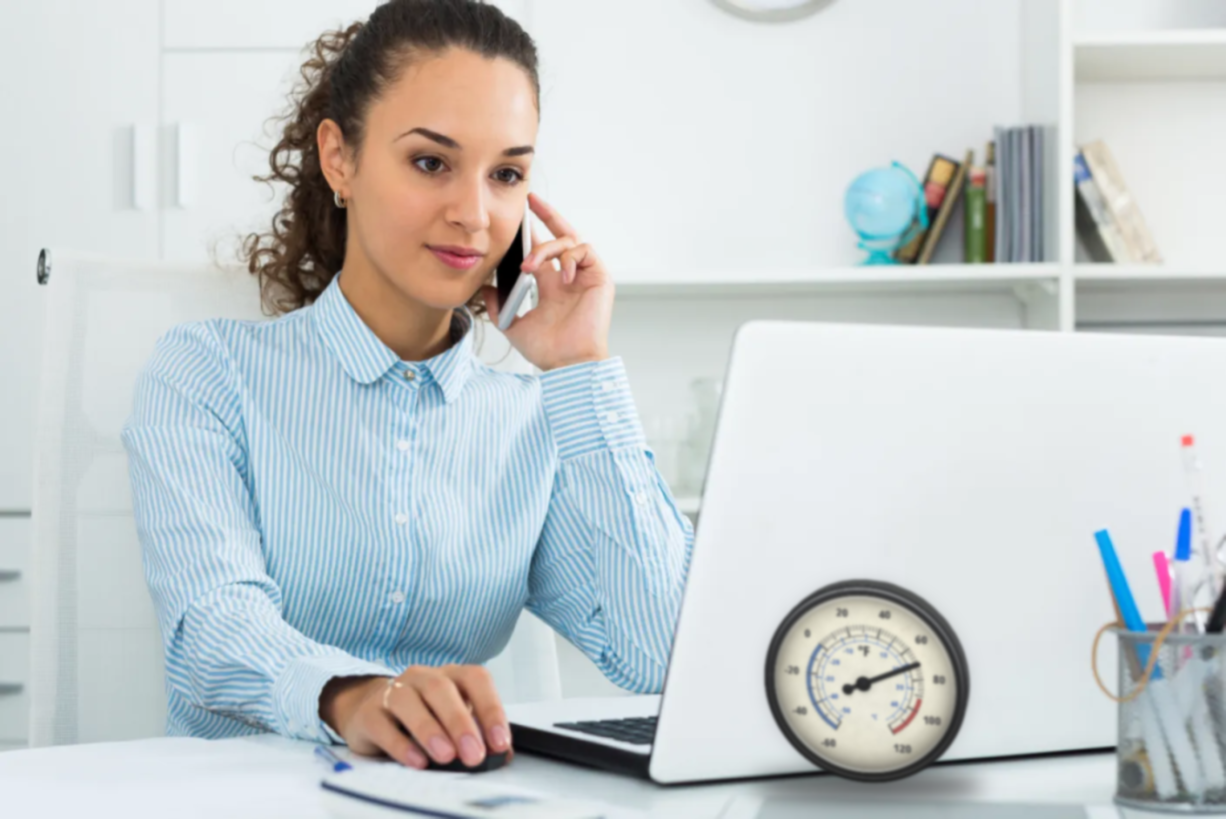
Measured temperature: 70 °F
